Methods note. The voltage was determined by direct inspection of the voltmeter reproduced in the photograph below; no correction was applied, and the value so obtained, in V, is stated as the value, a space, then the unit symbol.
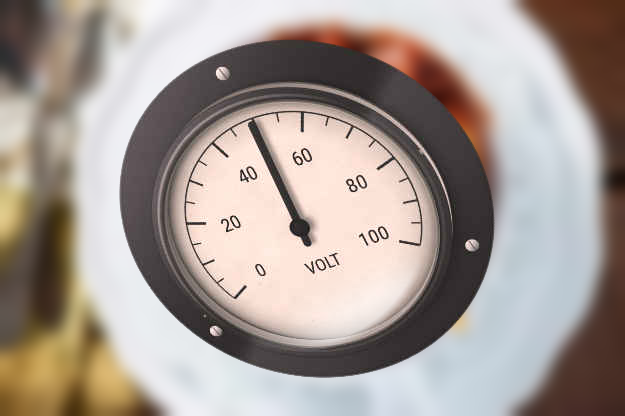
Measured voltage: 50 V
